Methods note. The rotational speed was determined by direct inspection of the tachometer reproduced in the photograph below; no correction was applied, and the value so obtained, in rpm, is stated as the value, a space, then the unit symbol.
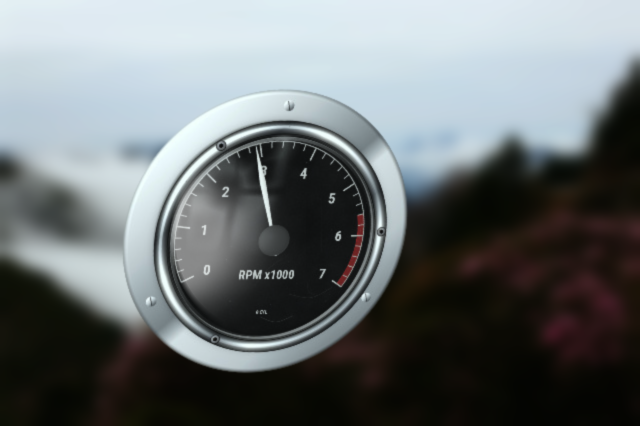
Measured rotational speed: 2900 rpm
